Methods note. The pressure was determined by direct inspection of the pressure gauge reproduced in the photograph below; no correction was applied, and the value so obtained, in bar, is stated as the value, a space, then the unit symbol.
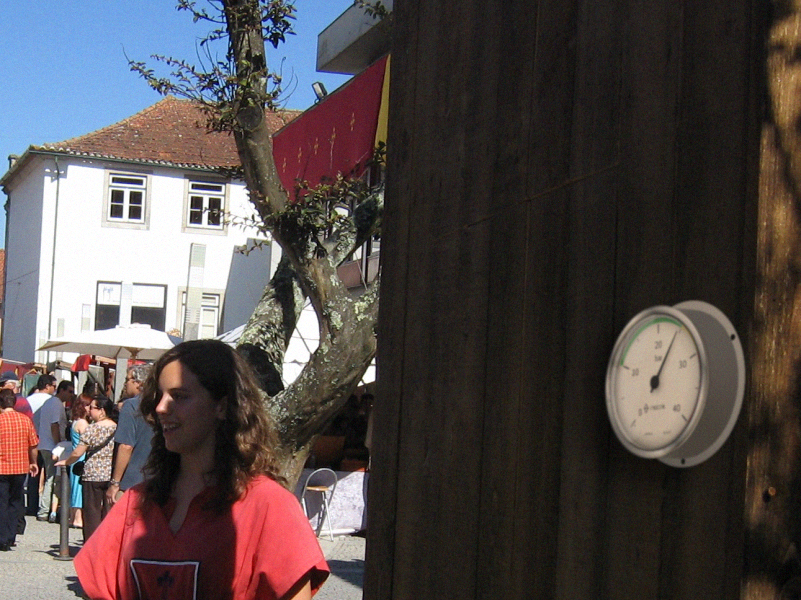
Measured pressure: 25 bar
